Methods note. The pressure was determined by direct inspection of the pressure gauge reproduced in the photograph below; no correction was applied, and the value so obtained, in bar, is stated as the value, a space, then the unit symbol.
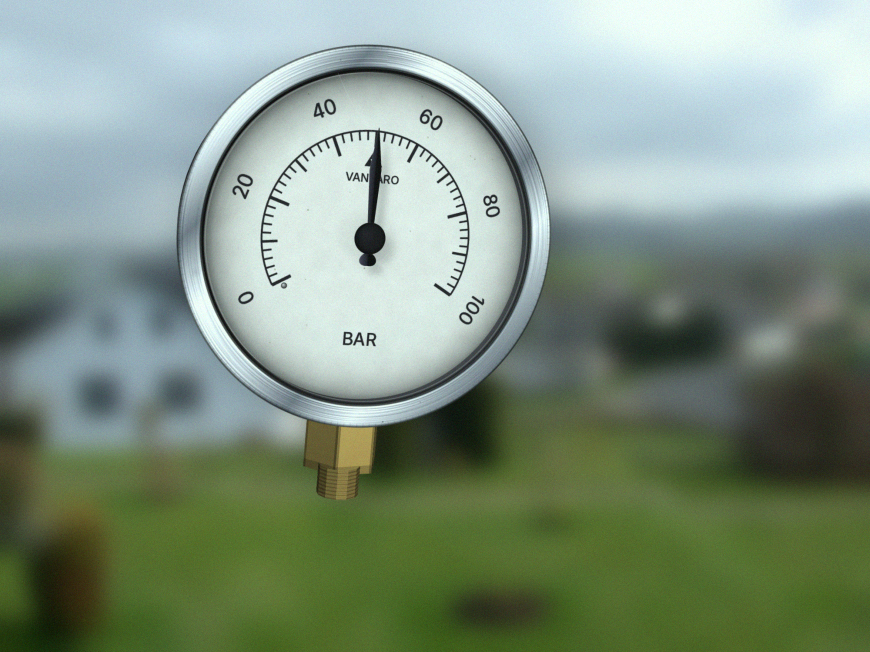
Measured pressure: 50 bar
